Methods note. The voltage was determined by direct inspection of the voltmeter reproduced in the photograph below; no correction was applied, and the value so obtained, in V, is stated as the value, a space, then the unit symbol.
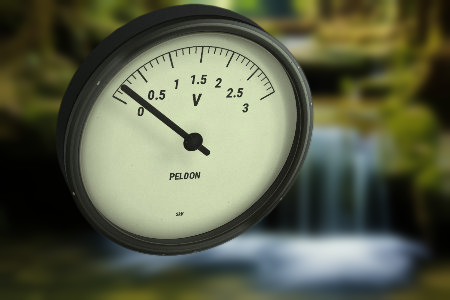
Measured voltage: 0.2 V
